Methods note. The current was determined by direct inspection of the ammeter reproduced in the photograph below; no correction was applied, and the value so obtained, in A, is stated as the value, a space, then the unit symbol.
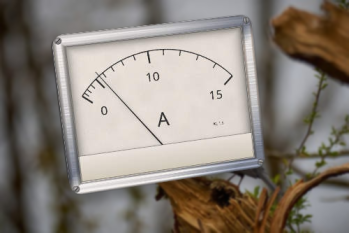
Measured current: 5.5 A
